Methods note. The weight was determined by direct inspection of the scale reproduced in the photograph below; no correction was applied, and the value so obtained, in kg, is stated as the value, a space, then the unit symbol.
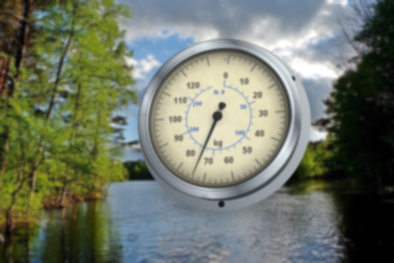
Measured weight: 74 kg
